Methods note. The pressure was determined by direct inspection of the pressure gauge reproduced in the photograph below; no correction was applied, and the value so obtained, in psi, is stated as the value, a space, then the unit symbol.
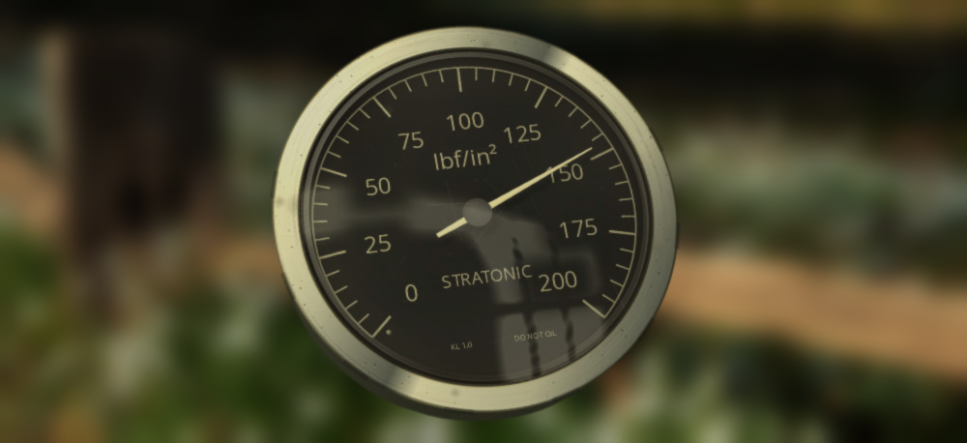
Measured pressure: 147.5 psi
